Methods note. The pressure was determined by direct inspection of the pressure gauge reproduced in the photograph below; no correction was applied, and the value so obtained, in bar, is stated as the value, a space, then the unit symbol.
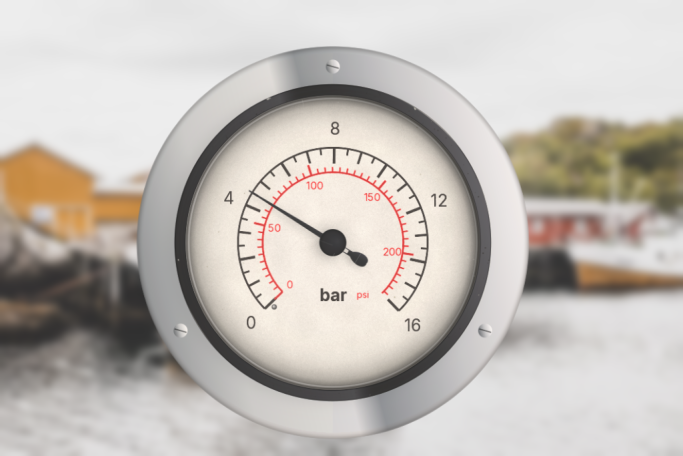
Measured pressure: 4.5 bar
